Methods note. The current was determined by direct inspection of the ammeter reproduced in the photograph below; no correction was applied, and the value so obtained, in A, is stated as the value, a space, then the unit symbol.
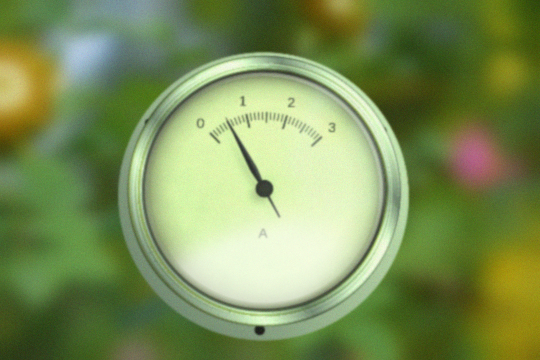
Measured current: 0.5 A
